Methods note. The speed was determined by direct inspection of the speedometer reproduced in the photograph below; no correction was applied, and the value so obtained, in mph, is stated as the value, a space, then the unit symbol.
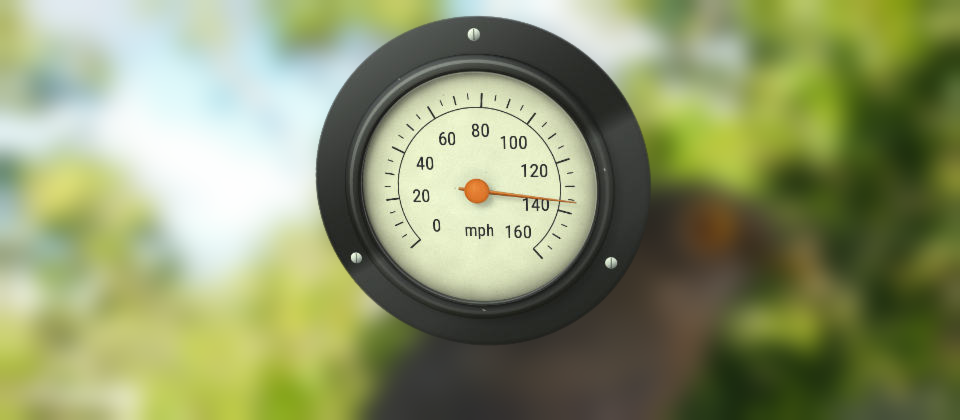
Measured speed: 135 mph
